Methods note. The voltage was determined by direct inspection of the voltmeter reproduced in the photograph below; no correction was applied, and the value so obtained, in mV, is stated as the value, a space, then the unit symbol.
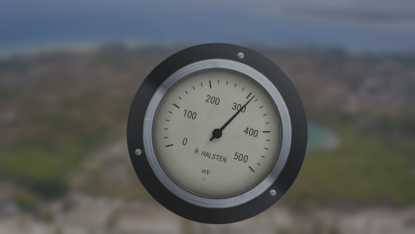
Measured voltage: 310 mV
